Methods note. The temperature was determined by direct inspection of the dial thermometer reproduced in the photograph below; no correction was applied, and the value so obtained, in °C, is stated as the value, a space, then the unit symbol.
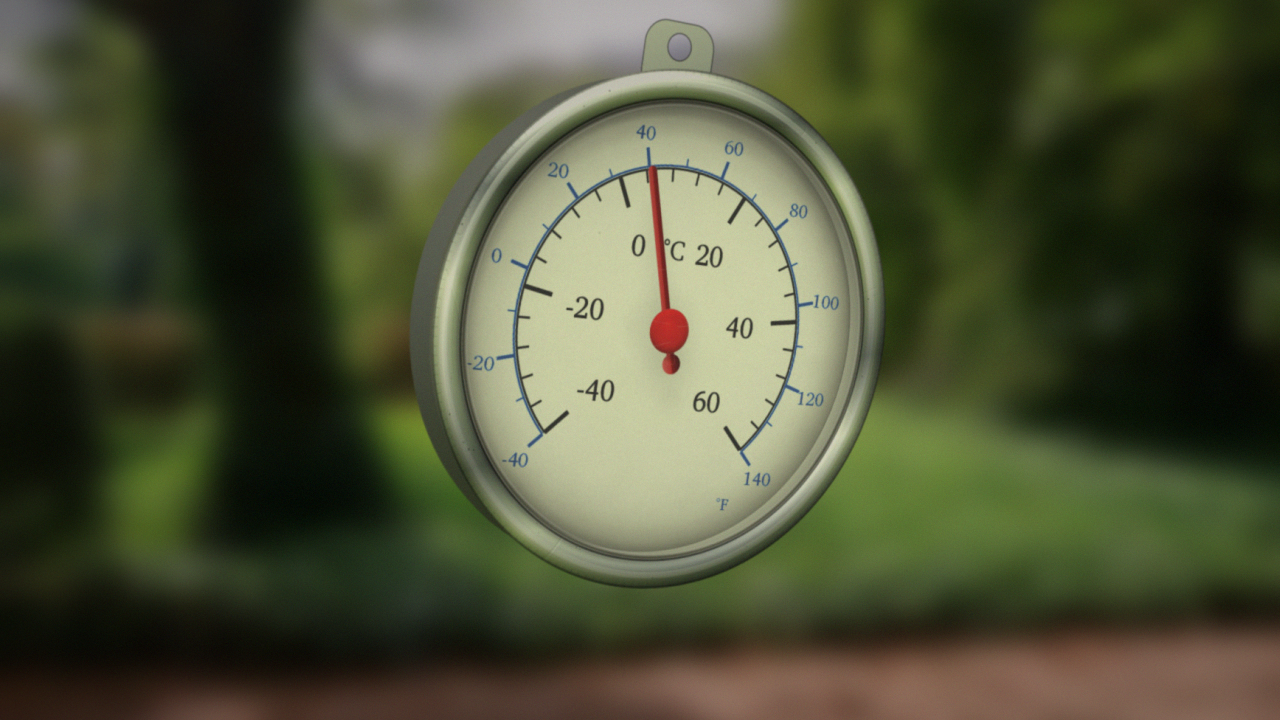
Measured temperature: 4 °C
